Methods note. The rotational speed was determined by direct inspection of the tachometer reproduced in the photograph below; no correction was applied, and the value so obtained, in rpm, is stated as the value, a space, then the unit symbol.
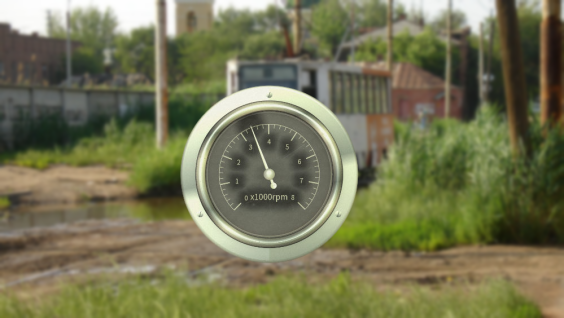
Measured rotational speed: 3400 rpm
